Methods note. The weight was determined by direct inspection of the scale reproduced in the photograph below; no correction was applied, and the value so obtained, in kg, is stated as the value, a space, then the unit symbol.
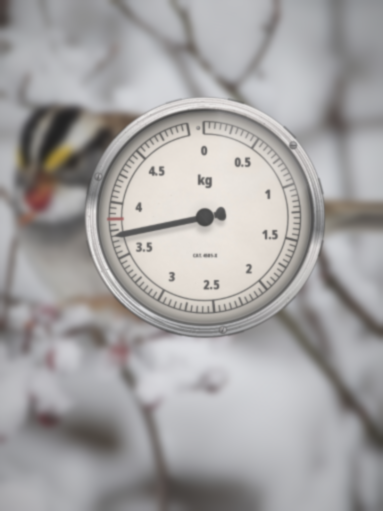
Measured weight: 3.7 kg
